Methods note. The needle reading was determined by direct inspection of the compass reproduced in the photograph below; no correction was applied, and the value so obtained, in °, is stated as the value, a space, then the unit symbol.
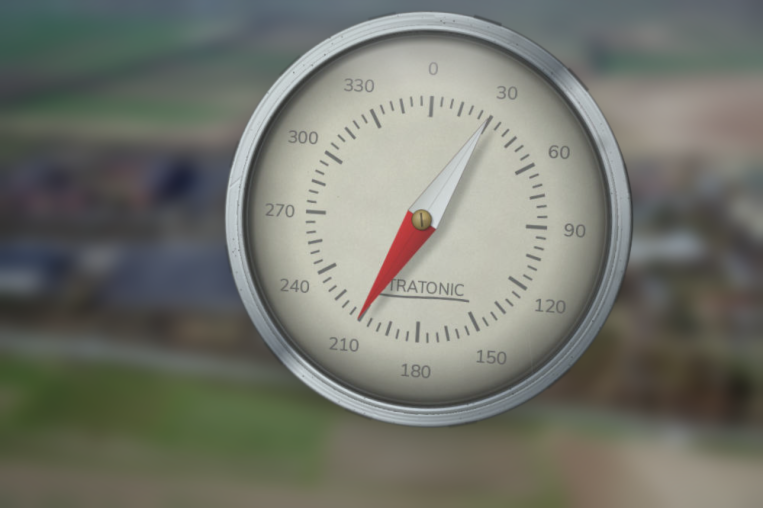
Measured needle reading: 210 °
